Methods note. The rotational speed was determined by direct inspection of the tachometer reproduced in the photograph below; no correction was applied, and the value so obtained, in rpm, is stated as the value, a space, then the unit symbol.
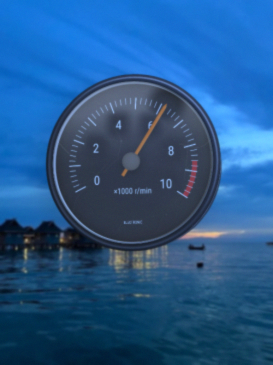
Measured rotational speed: 6200 rpm
